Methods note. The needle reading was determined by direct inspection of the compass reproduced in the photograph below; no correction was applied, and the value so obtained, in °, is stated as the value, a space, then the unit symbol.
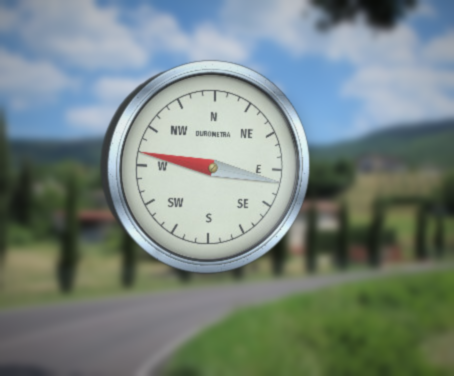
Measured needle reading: 280 °
